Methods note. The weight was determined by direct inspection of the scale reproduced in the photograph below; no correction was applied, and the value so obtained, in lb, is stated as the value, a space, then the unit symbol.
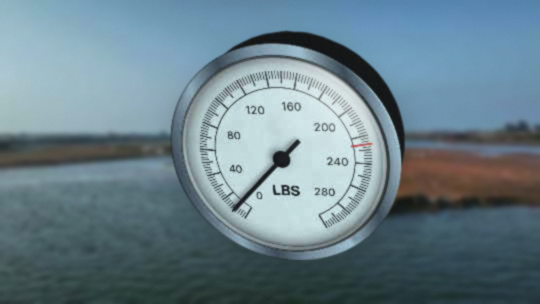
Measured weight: 10 lb
